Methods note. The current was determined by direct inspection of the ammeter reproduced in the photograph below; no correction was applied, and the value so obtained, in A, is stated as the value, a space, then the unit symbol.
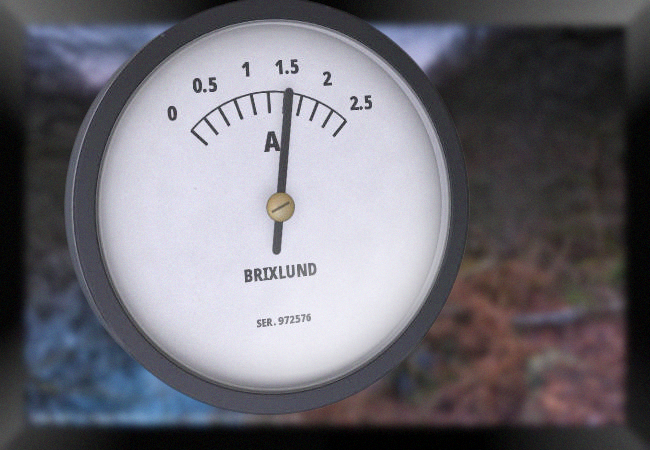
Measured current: 1.5 A
